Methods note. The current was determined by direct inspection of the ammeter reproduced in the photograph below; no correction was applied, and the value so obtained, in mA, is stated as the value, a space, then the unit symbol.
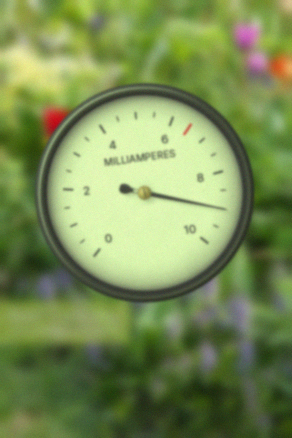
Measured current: 9 mA
